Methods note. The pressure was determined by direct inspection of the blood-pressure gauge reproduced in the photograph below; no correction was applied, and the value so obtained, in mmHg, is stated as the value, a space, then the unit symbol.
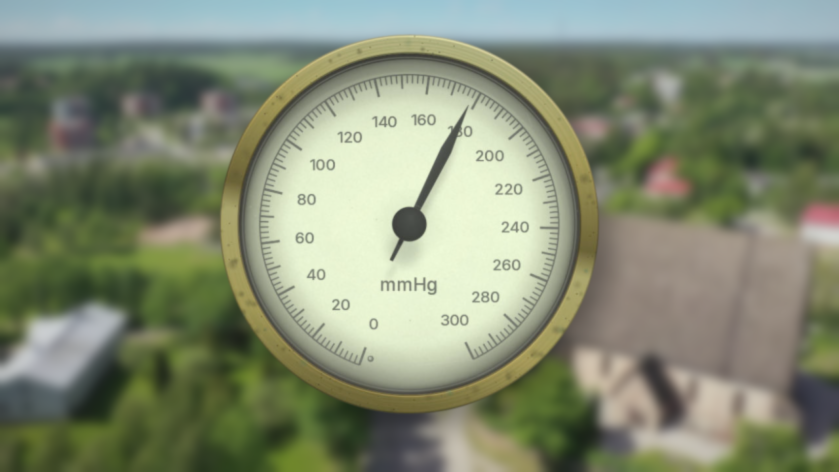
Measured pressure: 178 mmHg
